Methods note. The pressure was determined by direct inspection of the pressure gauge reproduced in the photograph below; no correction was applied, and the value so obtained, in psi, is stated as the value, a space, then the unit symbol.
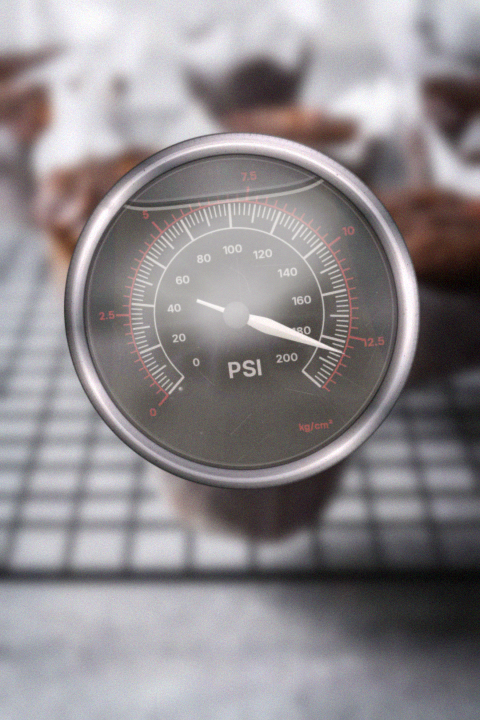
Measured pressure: 184 psi
